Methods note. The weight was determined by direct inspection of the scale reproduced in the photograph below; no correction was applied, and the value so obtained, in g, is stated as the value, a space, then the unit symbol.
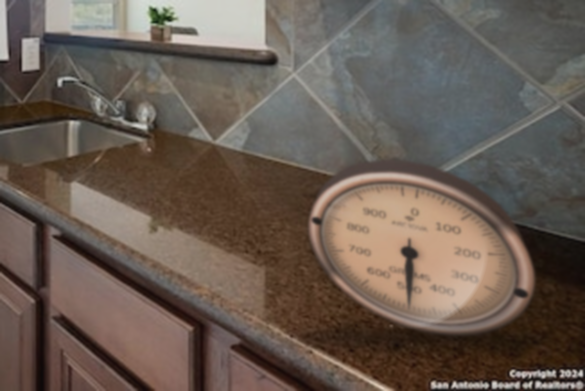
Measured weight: 500 g
